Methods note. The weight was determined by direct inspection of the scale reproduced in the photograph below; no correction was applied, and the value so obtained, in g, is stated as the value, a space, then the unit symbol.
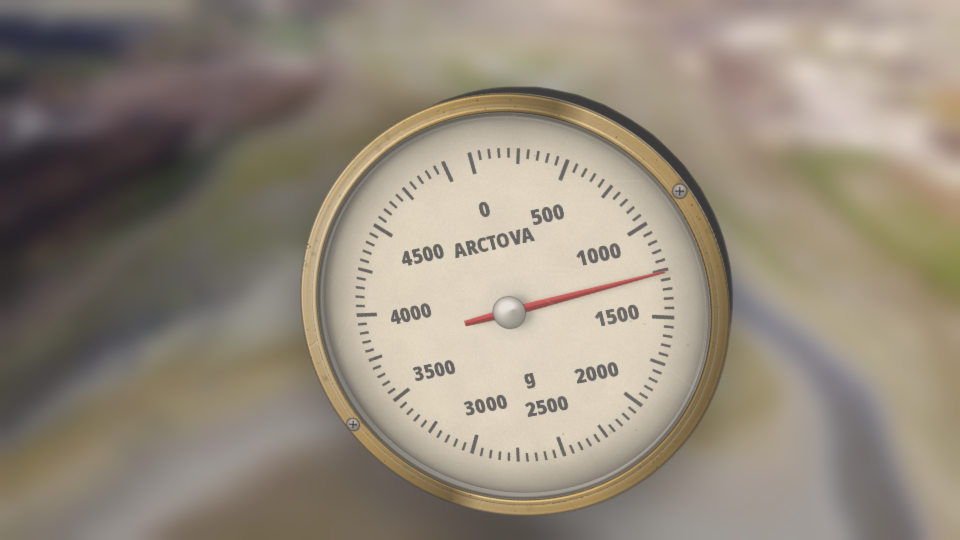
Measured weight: 1250 g
